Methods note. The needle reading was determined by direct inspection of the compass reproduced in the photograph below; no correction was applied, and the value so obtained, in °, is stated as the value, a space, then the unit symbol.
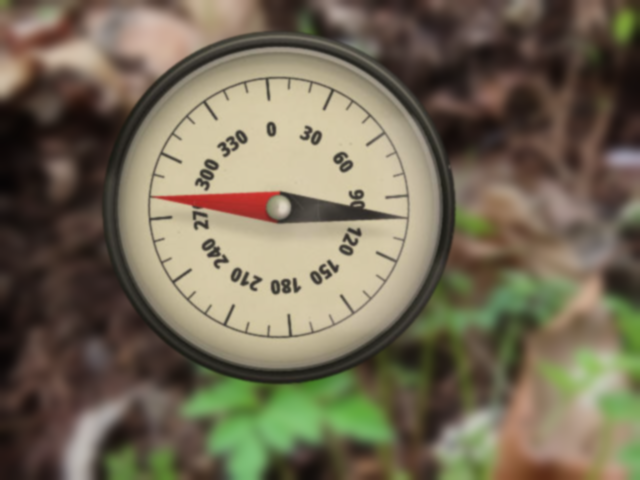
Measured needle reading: 280 °
